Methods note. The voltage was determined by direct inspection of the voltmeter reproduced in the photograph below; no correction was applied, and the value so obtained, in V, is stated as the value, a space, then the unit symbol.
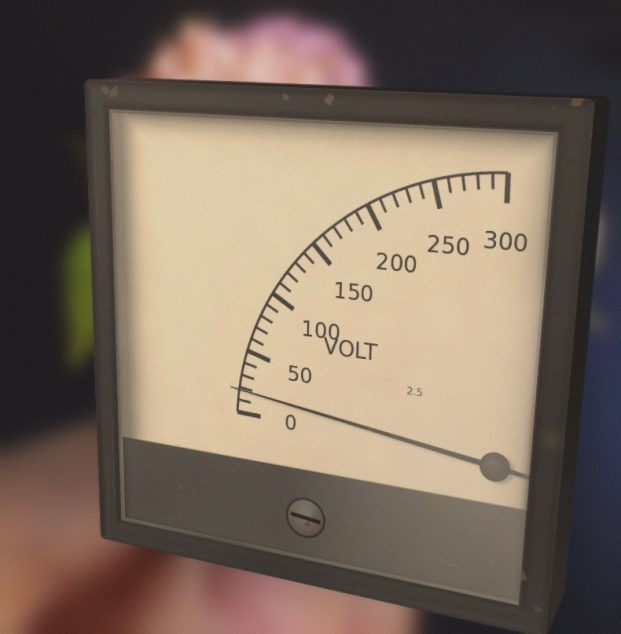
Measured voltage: 20 V
